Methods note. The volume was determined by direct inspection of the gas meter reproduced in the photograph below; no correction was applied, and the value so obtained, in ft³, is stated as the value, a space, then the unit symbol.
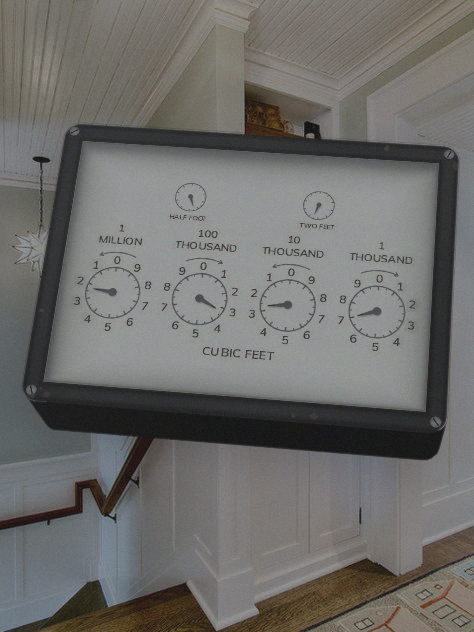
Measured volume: 232700 ft³
